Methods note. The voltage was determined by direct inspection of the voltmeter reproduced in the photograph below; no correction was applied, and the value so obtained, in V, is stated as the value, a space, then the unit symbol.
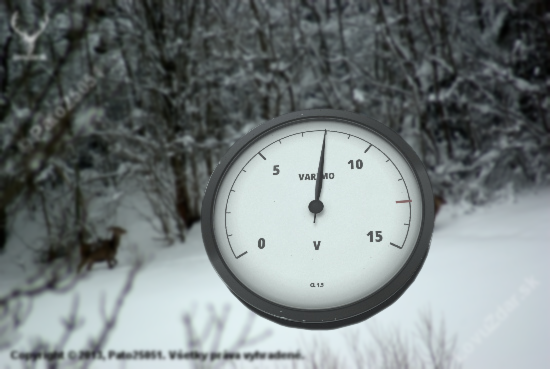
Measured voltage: 8 V
